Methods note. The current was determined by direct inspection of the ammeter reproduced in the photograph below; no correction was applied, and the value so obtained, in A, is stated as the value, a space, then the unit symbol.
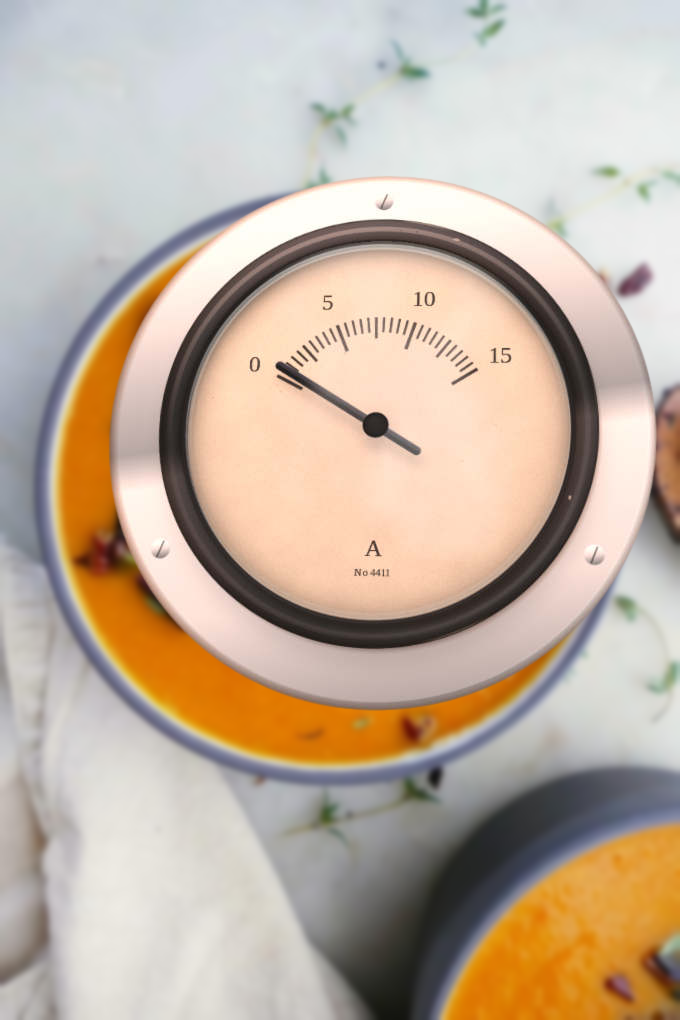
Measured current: 0.5 A
